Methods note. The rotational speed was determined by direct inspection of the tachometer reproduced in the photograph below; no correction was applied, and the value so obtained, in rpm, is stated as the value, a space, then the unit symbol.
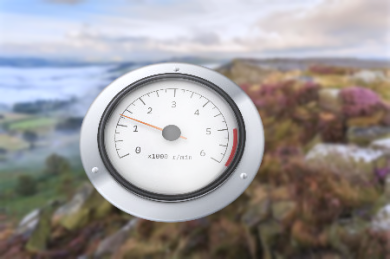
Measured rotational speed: 1250 rpm
